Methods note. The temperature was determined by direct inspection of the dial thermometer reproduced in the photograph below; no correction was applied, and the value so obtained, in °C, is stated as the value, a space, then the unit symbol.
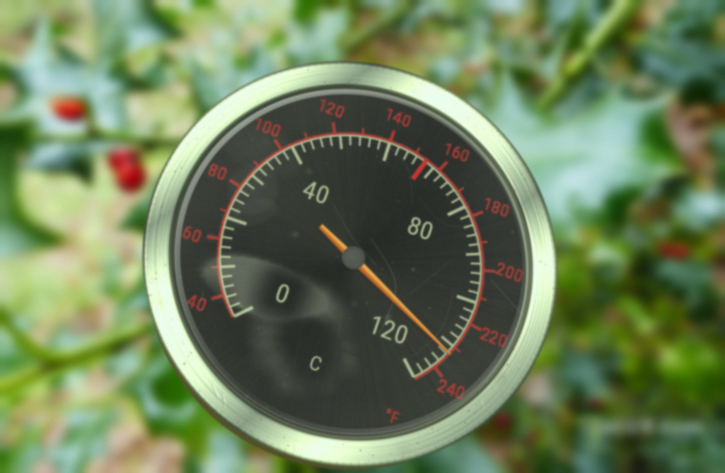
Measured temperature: 112 °C
